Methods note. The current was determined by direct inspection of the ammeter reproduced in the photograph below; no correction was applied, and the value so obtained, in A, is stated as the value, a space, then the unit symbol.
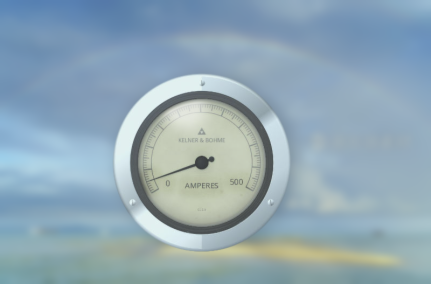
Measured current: 25 A
